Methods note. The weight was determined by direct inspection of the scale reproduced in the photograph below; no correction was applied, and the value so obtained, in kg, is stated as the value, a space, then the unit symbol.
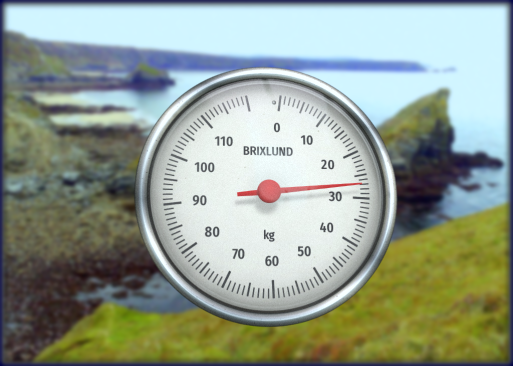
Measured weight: 27 kg
